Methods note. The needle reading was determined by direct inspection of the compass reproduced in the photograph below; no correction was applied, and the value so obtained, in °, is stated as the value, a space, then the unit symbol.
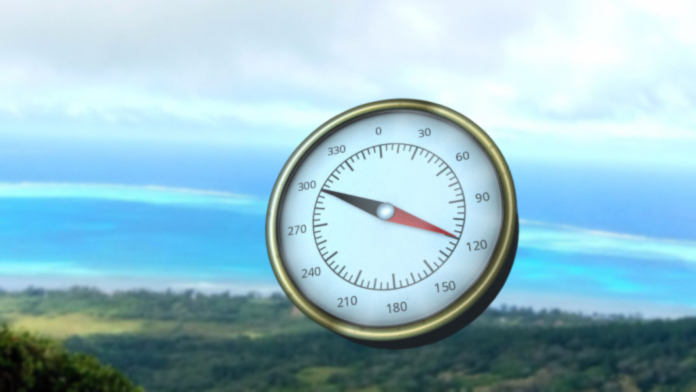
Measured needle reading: 120 °
